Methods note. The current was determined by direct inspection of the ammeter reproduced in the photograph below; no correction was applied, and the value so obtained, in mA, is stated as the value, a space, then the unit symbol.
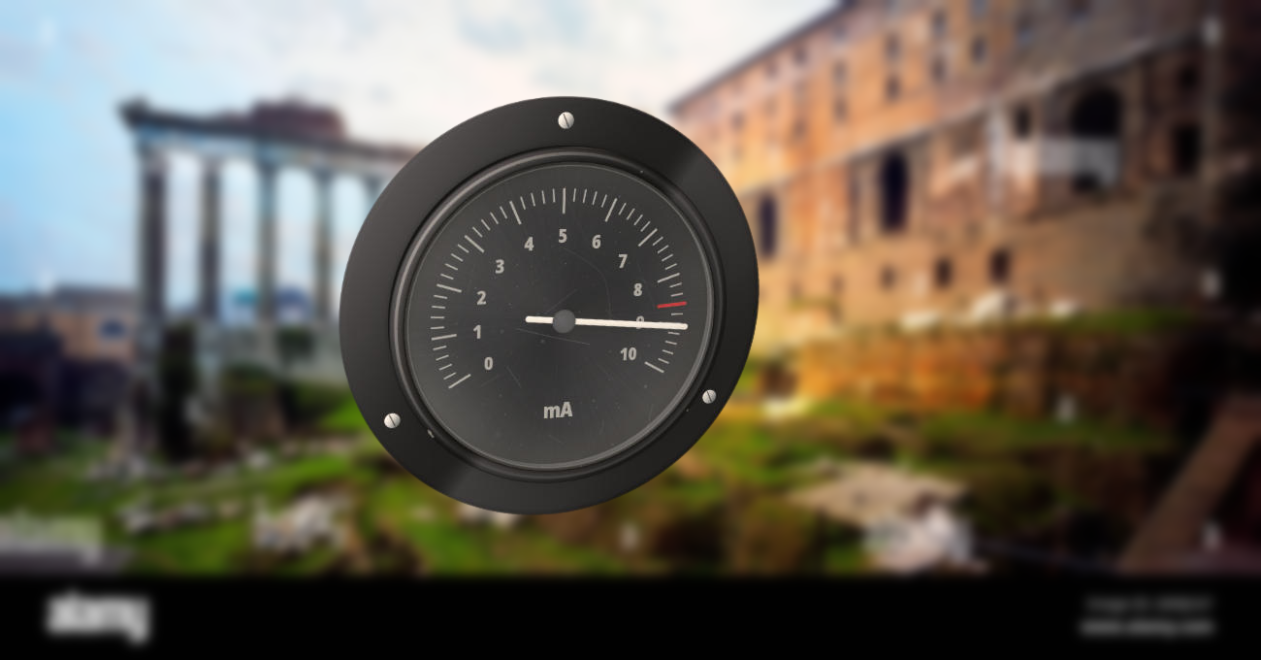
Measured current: 9 mA
